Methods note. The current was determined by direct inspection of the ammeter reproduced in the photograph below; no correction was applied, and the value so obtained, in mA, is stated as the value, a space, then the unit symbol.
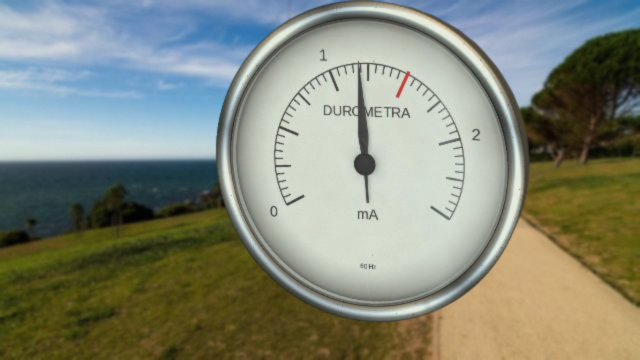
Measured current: 1.2 mA
